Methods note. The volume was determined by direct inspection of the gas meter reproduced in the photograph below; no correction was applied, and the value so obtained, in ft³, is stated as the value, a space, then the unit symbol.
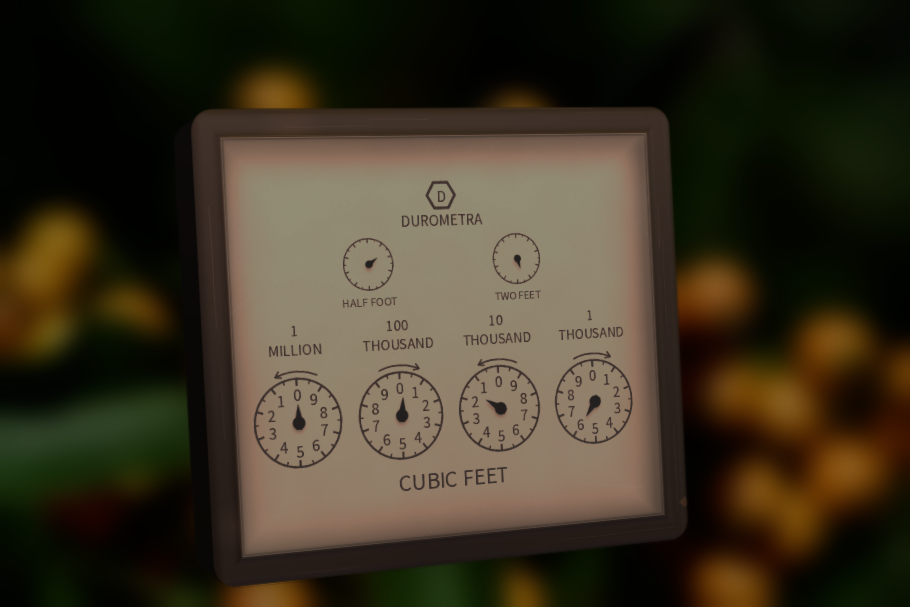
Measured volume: 1600 ft³
